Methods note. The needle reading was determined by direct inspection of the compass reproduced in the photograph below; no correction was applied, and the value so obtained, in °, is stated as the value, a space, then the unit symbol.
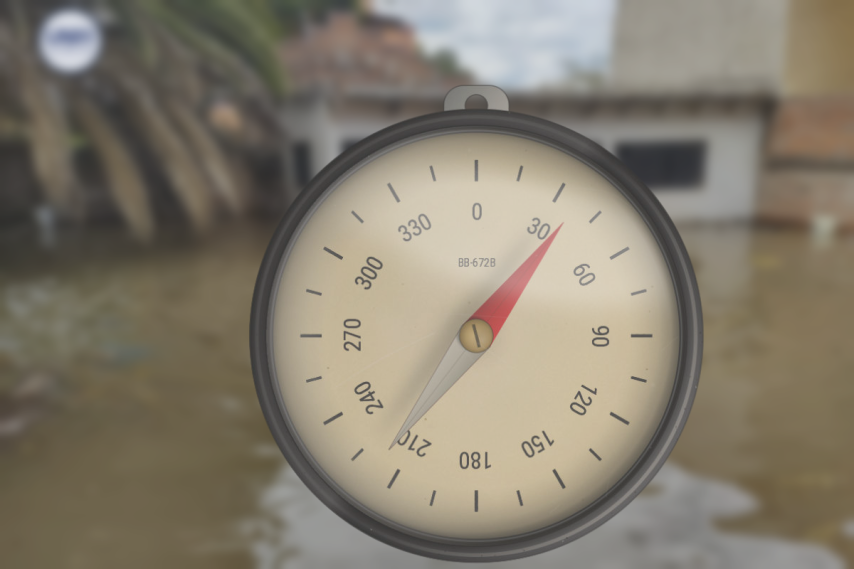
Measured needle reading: 37.5 °
